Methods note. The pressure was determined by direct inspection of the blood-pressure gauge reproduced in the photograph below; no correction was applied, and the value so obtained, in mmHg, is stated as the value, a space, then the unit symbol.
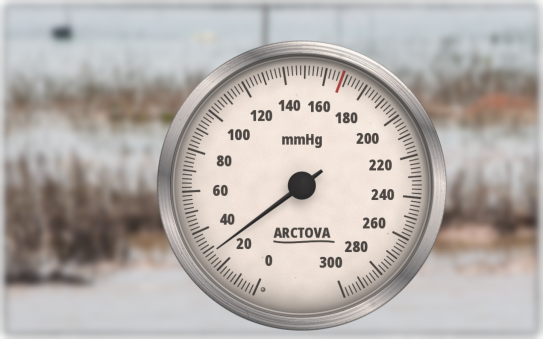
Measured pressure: 28 mmHg
